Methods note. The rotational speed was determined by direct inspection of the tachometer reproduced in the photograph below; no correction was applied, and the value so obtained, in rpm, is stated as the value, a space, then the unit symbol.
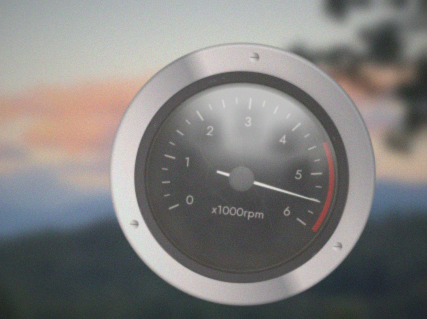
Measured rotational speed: 5500 rpm
